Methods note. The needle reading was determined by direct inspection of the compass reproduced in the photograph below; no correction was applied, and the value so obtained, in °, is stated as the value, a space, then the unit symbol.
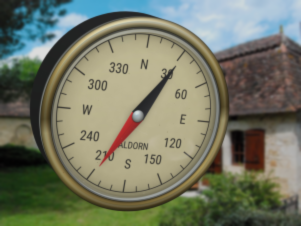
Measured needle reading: 210 °
